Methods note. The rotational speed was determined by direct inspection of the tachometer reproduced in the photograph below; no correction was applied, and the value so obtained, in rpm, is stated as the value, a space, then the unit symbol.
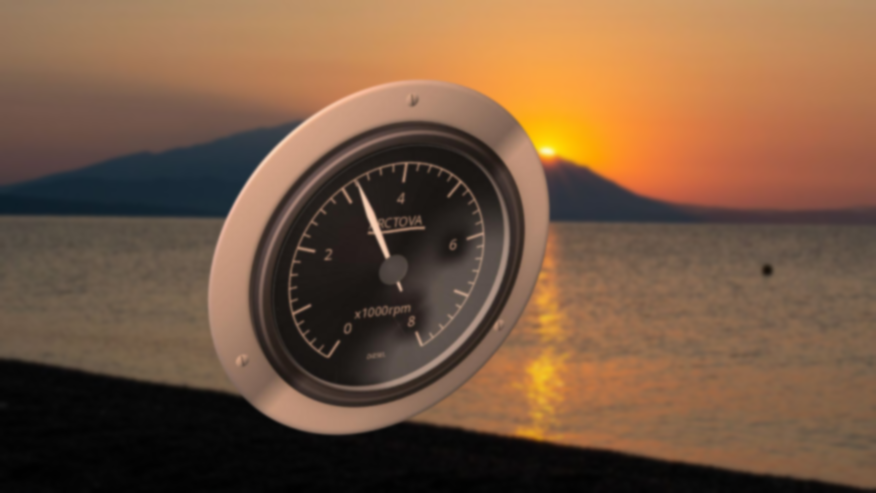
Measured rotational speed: 3200 rpm
